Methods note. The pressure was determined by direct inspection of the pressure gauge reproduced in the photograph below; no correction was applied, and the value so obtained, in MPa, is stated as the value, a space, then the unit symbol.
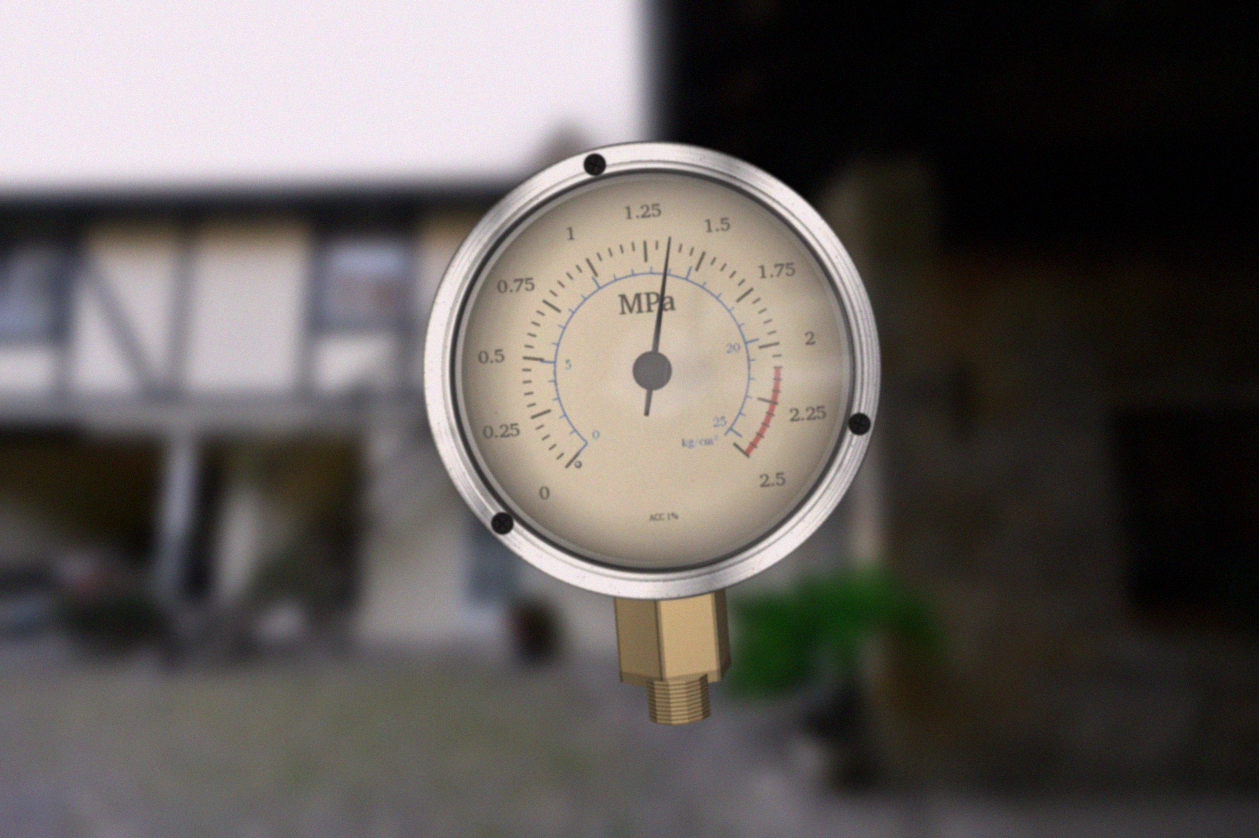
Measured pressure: 1.35 MPa
